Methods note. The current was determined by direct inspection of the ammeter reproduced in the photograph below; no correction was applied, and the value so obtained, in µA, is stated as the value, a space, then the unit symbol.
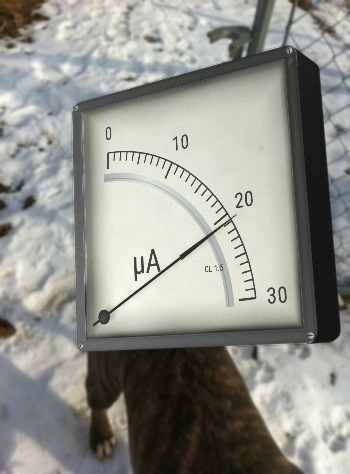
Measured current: 21 µA
